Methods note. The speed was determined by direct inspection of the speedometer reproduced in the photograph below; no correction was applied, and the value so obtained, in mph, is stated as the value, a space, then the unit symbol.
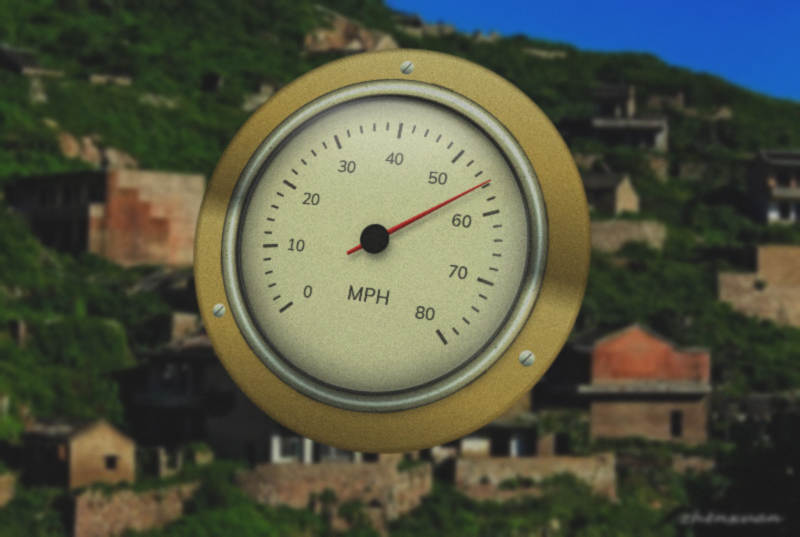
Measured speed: 56 mph
